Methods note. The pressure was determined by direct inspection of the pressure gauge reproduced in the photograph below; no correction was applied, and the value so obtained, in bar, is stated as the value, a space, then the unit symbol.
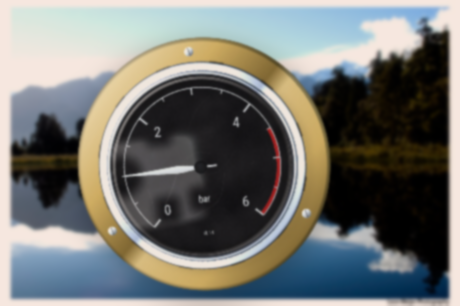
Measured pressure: 1 bar
